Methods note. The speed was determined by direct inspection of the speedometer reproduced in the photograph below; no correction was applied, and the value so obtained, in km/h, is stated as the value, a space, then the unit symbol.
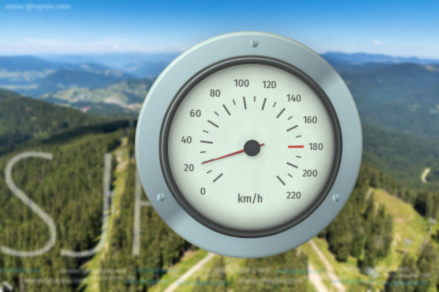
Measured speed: 20 km/h
